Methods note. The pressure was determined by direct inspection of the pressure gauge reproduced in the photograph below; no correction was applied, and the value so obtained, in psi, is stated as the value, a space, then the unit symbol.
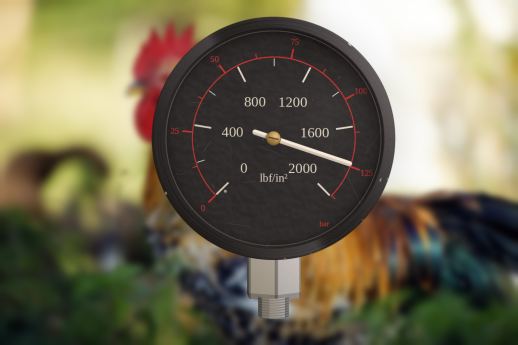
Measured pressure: 1800 psi
